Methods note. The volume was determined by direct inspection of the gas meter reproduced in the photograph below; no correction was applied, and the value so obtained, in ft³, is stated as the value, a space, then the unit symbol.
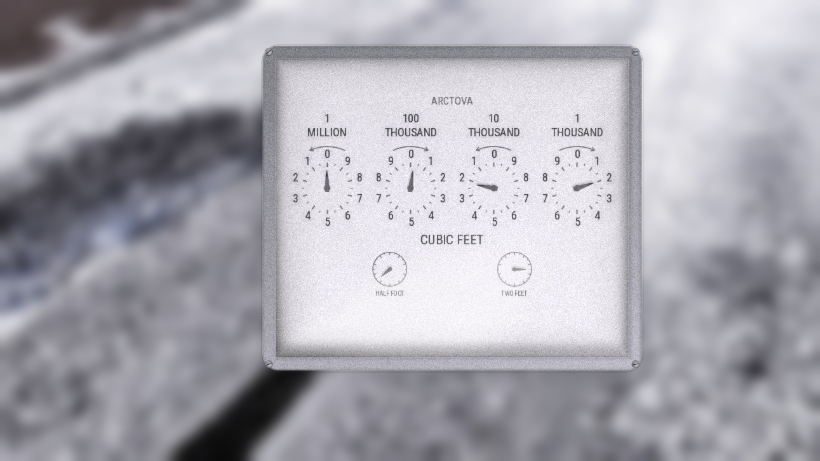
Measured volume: 2200 ft³
